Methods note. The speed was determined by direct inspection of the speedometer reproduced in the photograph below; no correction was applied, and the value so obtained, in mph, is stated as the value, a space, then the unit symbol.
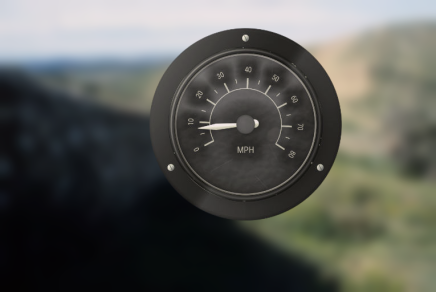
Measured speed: 7.5 mph
